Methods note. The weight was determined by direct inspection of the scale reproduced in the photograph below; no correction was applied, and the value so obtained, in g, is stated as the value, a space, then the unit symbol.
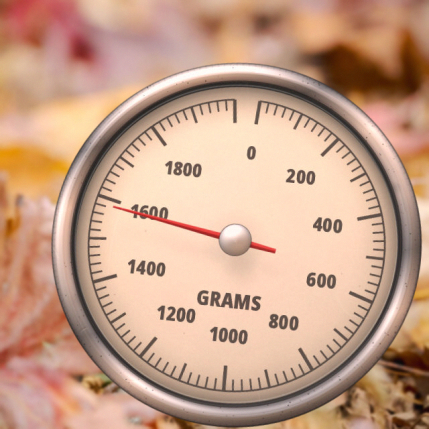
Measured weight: 1580 g
